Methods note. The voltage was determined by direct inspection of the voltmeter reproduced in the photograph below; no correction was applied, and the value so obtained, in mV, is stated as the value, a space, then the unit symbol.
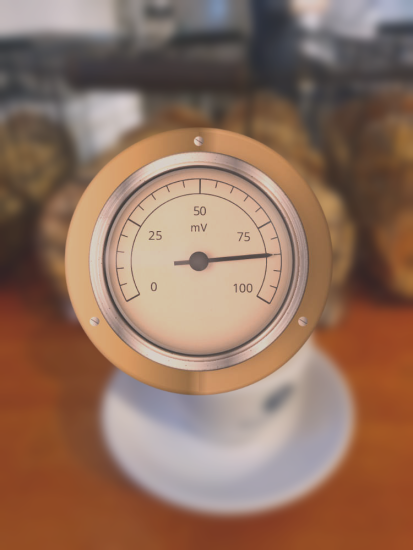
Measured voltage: 85 mV
